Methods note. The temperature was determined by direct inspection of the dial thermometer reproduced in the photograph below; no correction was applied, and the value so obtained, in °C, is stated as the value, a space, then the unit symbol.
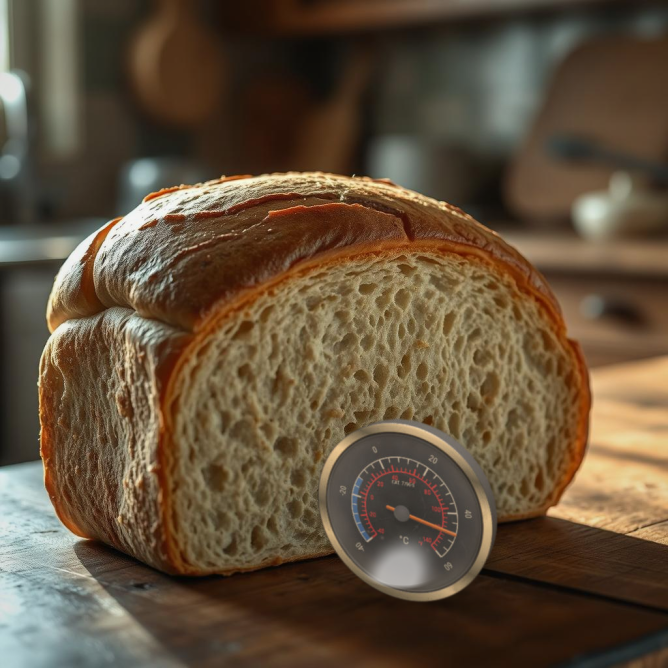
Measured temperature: 48 °C
